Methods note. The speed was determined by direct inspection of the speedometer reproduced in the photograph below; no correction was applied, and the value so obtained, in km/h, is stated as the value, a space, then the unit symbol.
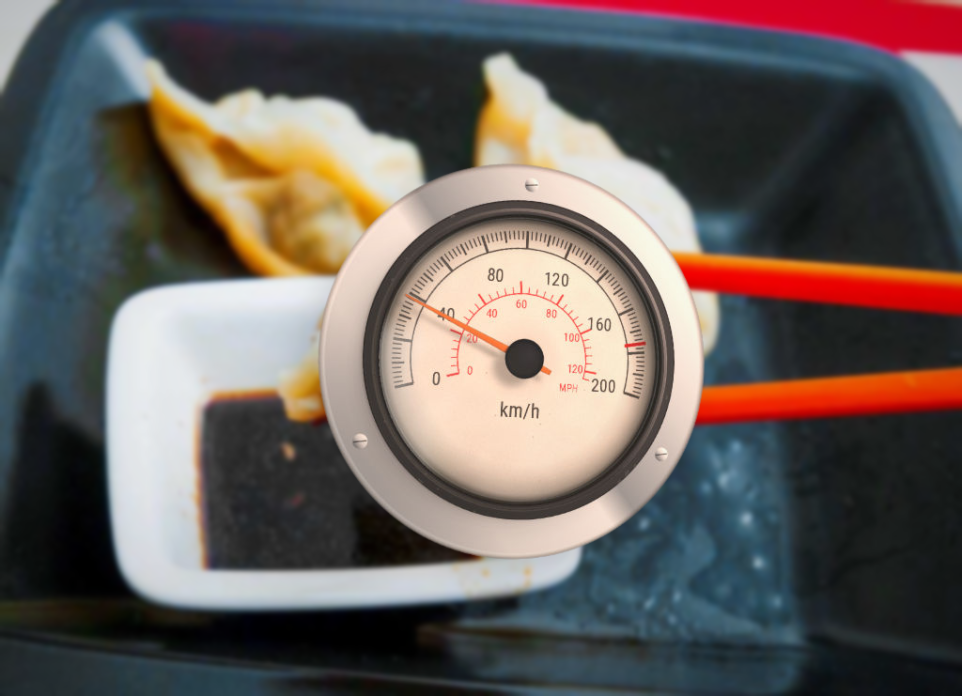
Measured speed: 38 km/h
